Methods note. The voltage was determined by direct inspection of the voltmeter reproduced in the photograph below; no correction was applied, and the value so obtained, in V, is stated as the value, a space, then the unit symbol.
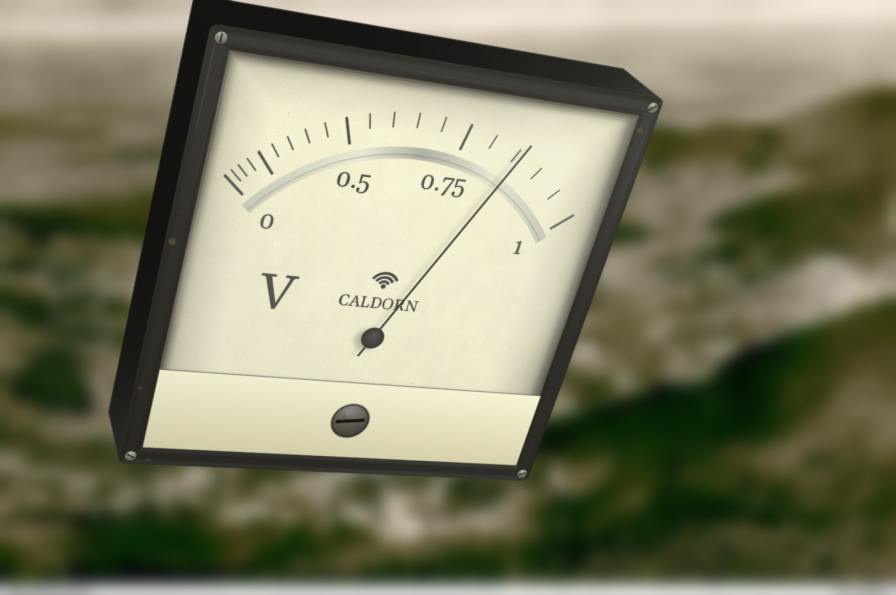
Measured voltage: 0.85 V
